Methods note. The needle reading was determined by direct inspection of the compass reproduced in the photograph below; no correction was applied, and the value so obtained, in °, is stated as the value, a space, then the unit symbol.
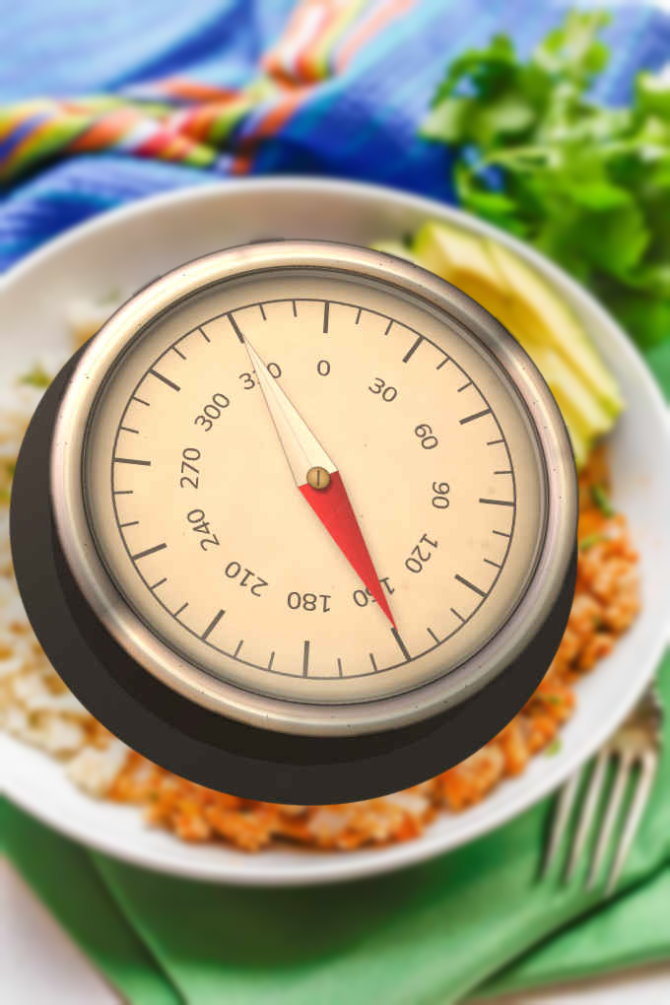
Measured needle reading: 150 °
